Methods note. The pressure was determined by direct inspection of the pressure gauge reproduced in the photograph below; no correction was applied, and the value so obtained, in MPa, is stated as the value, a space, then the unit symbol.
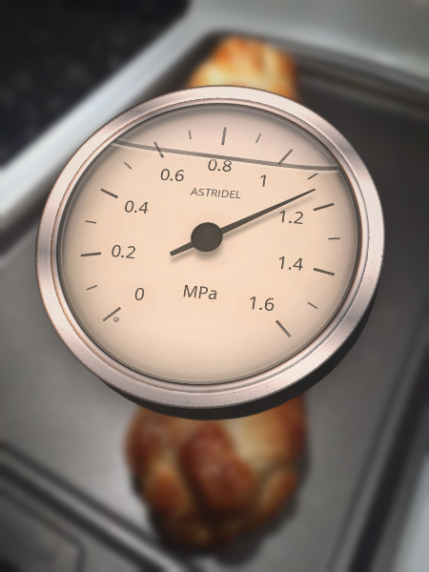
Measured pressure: 1.15 MPa
